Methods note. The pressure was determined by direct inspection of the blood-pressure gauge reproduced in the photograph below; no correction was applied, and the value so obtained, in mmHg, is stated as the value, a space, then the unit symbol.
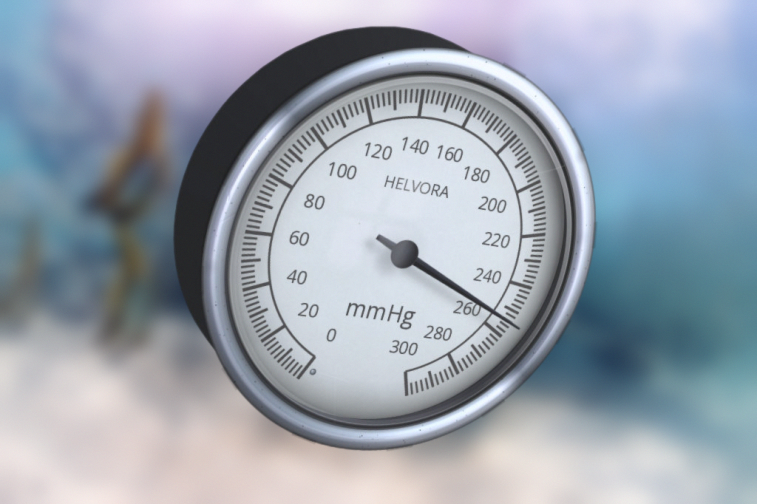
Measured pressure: 254 mmHg
